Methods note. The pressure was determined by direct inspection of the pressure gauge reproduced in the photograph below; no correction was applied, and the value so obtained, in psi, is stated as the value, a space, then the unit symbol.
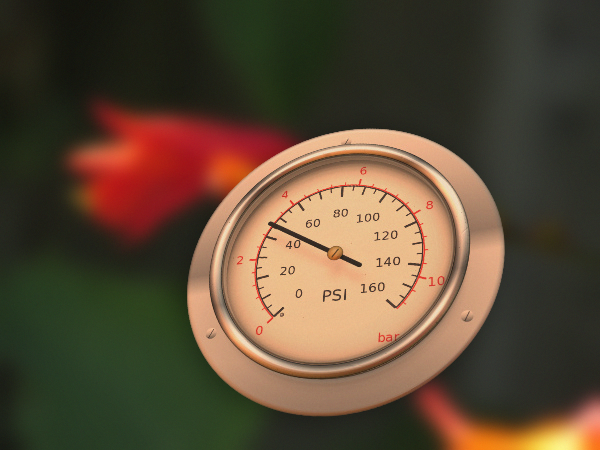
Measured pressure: 45 psi
